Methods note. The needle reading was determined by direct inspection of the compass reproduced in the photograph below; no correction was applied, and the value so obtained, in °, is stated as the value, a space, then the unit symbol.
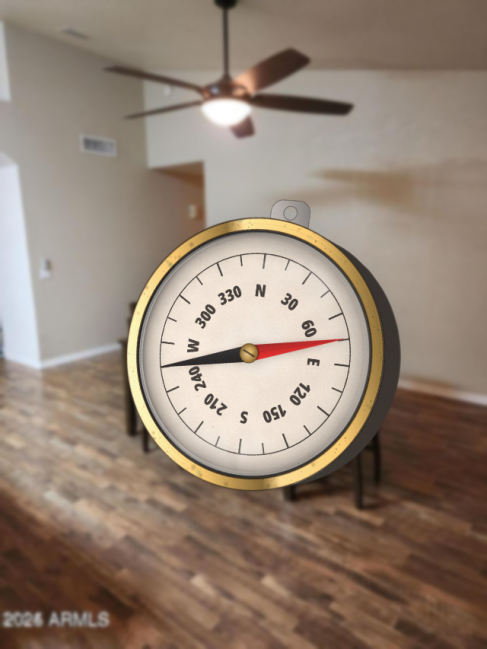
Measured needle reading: 75 °
